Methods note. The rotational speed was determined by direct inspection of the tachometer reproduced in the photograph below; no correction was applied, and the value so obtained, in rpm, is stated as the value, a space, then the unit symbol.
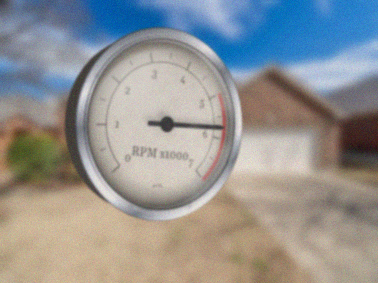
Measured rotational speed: 5750 rpm
